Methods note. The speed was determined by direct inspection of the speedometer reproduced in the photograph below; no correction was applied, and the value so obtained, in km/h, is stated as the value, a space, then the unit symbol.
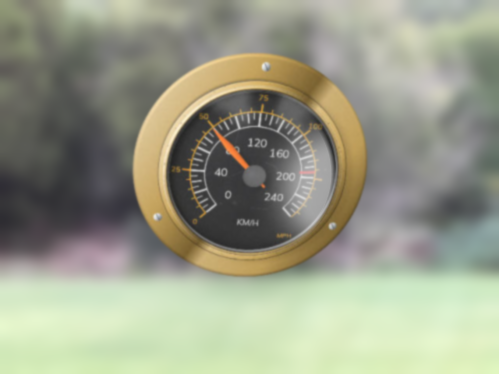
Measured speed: 80 km/h
